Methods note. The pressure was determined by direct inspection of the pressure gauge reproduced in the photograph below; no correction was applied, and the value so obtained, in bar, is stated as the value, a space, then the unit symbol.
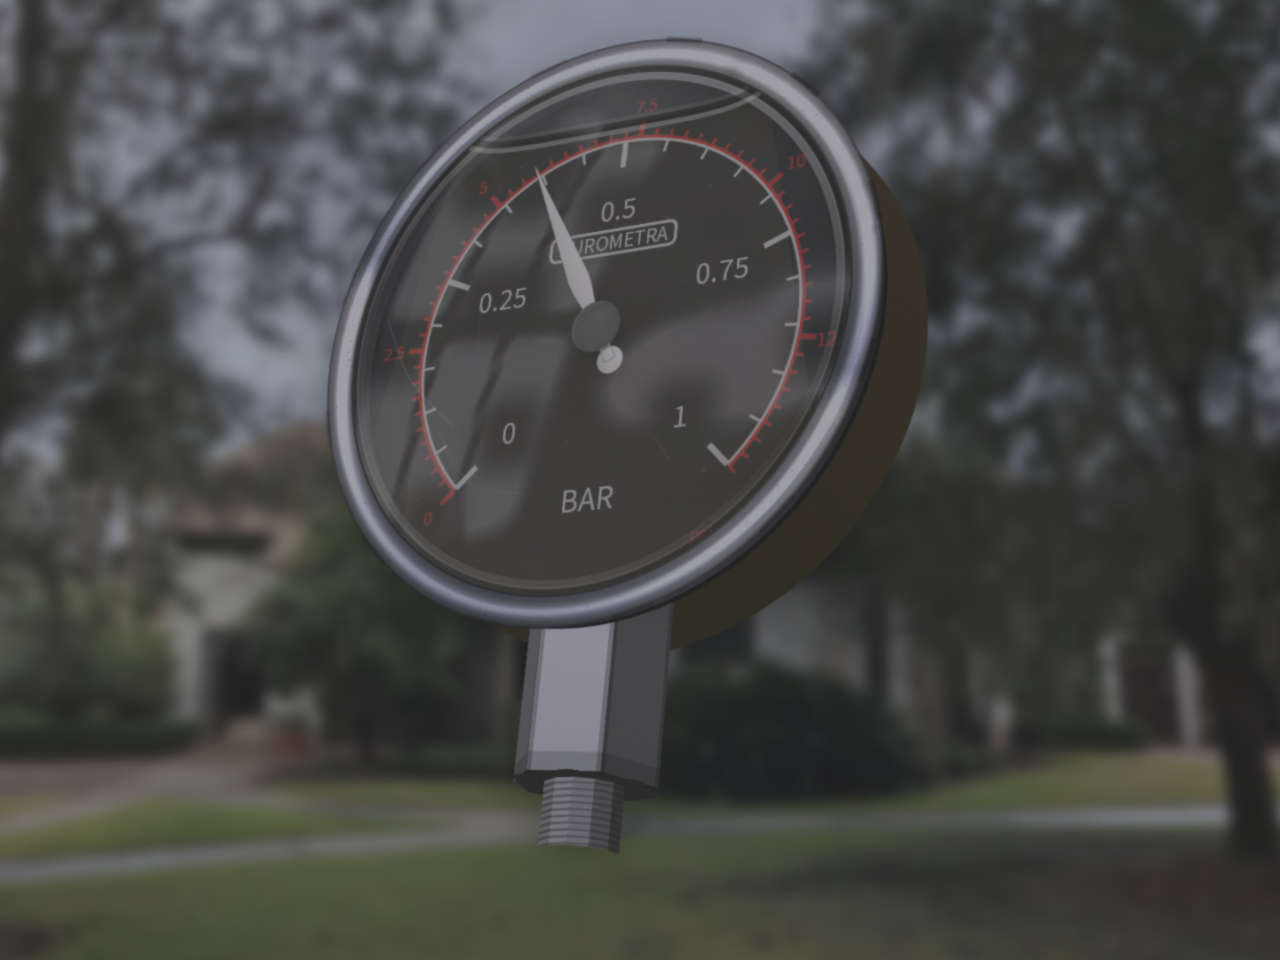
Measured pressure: 0.4 bar
